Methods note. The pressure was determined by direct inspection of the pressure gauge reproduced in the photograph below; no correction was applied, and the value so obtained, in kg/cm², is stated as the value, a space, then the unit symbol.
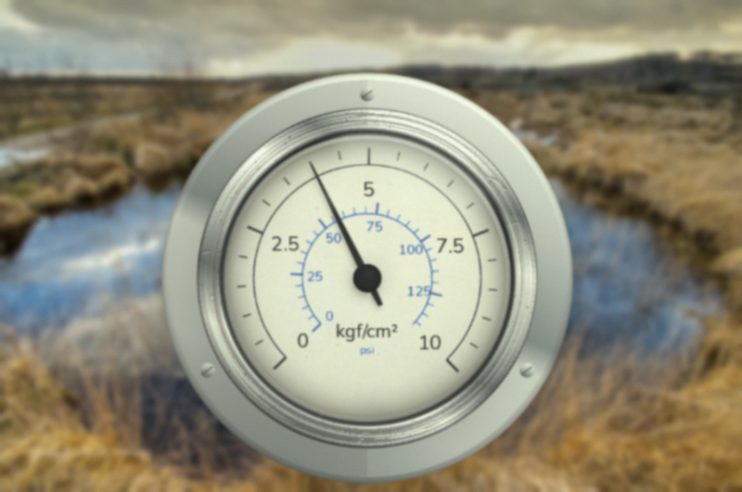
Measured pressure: 4 kg/cm²
